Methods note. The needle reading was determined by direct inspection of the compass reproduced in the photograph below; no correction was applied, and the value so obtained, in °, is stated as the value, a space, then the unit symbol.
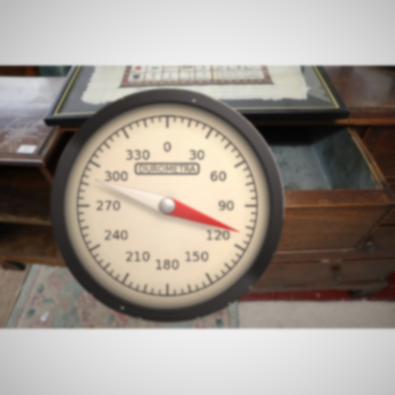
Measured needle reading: 110 °
